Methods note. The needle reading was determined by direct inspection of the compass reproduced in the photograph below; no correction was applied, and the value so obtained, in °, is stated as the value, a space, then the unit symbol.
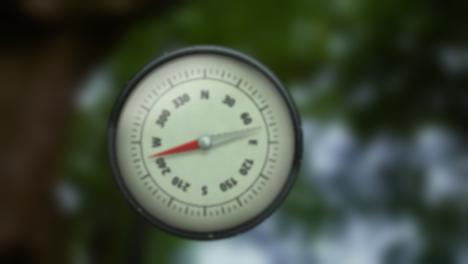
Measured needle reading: 255 °
